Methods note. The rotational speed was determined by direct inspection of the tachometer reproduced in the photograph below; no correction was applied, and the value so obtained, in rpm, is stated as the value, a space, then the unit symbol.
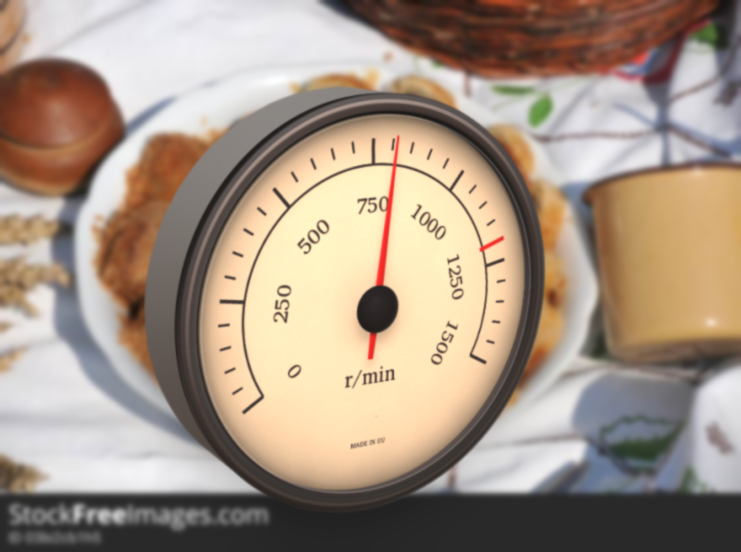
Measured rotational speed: 800 rpm
